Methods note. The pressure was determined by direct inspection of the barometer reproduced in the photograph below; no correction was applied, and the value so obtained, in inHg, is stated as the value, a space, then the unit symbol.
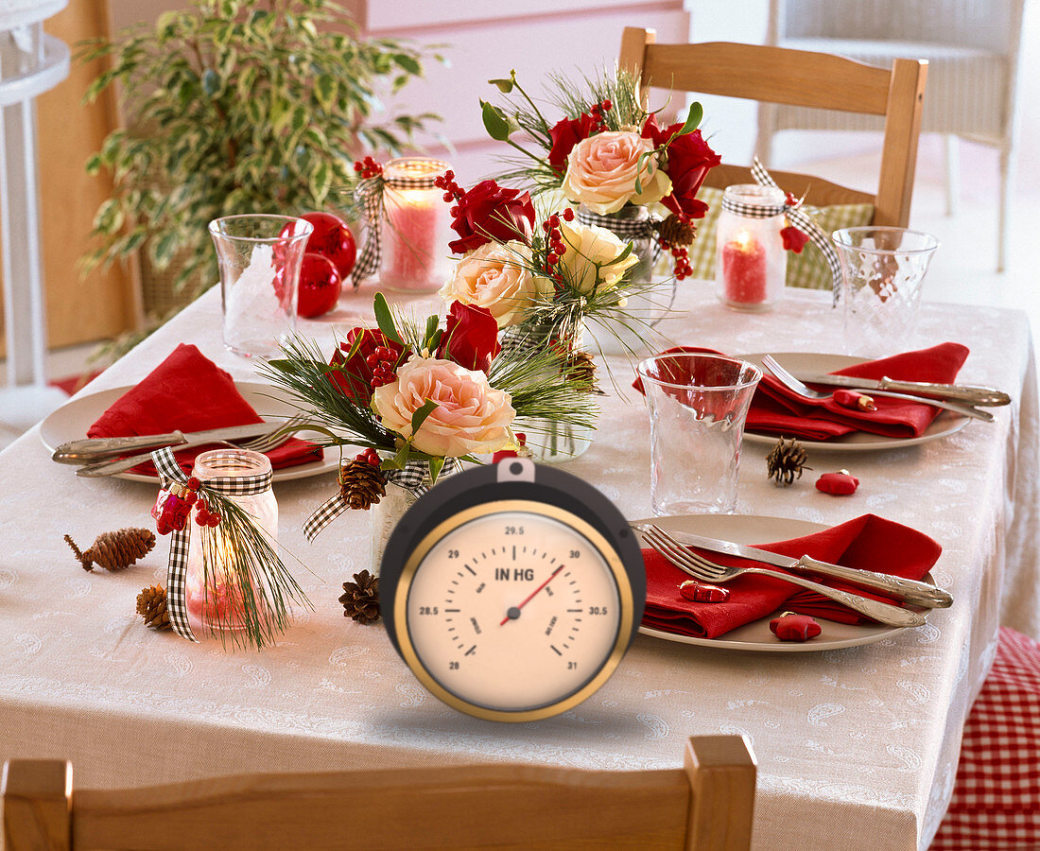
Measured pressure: 30 inHg
